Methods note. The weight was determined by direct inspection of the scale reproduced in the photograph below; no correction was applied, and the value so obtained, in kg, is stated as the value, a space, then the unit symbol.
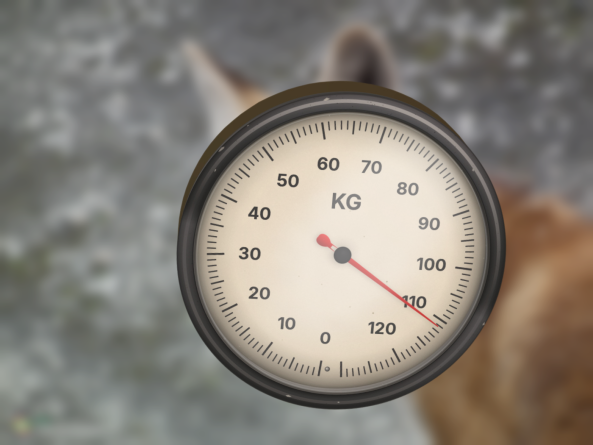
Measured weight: 111 kg
